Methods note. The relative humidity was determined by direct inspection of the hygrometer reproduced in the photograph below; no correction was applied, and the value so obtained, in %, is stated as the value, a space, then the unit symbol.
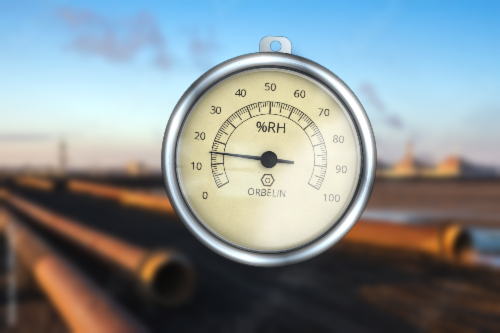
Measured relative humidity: 15 %
